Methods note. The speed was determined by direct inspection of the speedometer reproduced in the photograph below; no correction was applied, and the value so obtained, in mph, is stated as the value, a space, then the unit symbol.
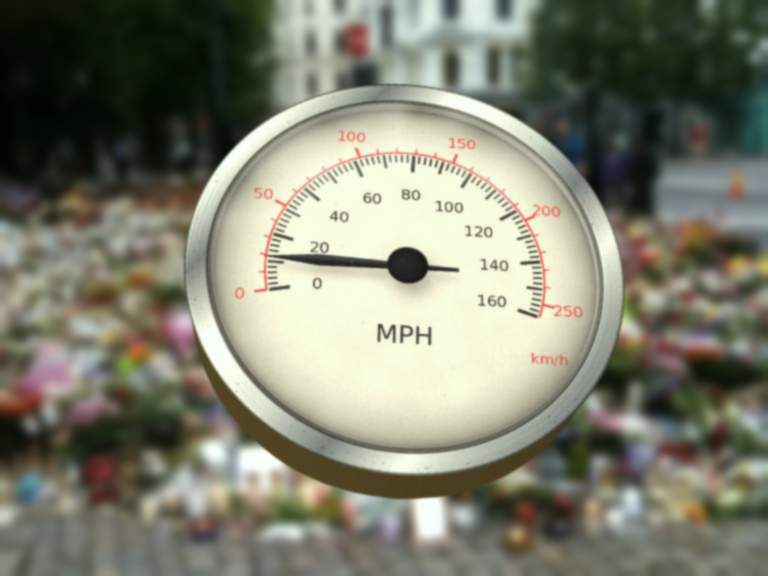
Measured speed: 10 mph
